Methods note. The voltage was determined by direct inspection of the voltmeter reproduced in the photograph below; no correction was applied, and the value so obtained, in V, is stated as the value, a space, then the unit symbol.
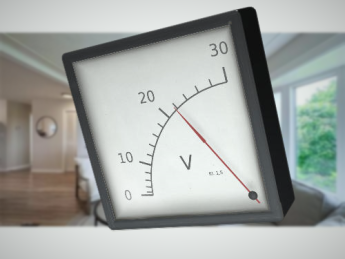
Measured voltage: 22 V
